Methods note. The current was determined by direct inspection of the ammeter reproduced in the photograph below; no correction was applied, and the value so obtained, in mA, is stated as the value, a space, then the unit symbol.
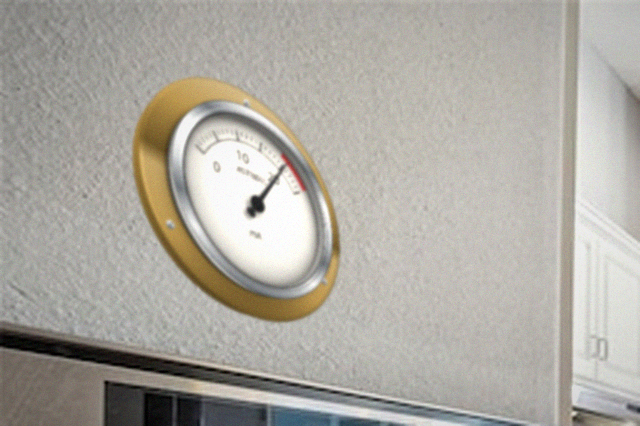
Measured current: 20 mA
